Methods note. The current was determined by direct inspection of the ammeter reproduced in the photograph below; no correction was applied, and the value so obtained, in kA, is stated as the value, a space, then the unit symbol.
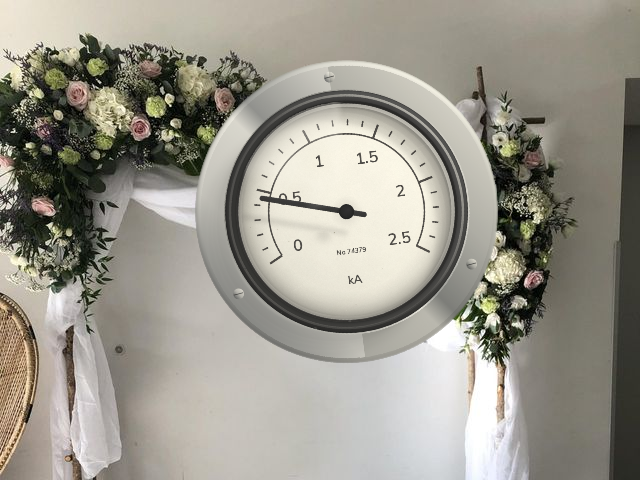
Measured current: 0.45 kA
